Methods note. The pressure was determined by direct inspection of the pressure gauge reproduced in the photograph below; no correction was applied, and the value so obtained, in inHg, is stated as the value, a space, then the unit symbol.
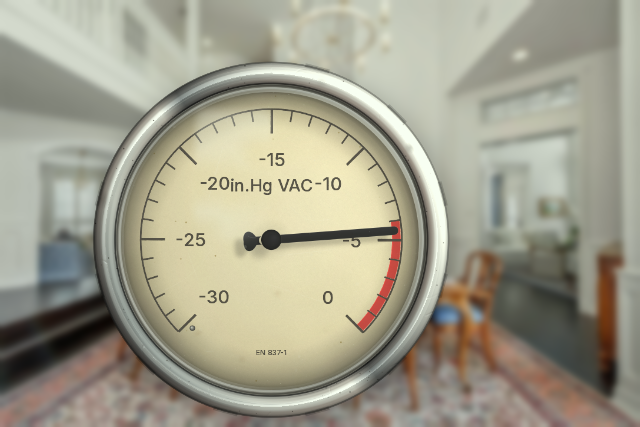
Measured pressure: -5.5 inHg
